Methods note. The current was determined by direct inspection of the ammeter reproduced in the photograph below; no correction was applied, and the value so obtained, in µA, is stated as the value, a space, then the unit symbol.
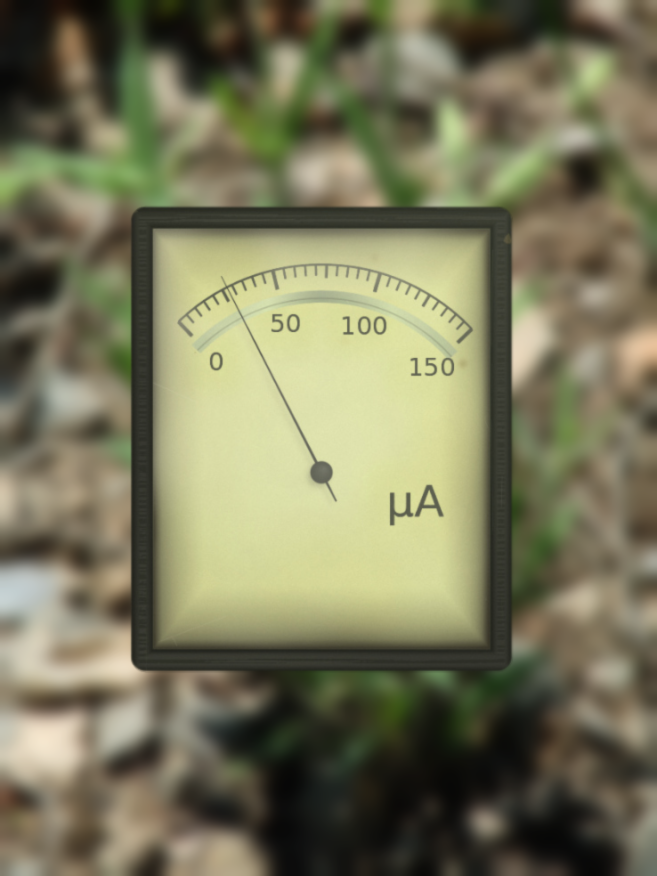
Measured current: 27.5 µA
